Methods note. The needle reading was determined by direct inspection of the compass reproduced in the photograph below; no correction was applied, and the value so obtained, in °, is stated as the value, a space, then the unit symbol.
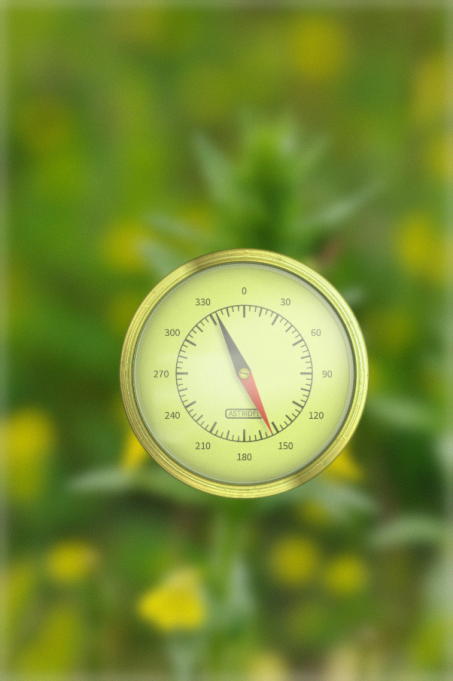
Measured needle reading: 155 °
